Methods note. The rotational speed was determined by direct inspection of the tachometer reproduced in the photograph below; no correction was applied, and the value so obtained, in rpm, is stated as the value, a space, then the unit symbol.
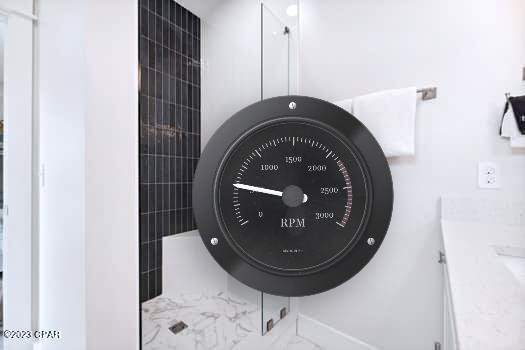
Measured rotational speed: 500 rpm
